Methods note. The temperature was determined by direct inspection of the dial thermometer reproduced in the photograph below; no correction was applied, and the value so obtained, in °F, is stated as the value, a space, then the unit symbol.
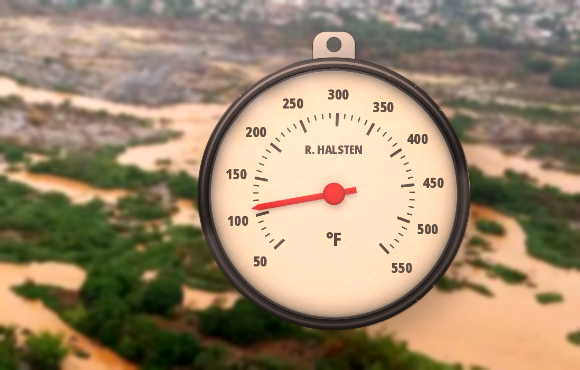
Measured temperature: 110 °F
